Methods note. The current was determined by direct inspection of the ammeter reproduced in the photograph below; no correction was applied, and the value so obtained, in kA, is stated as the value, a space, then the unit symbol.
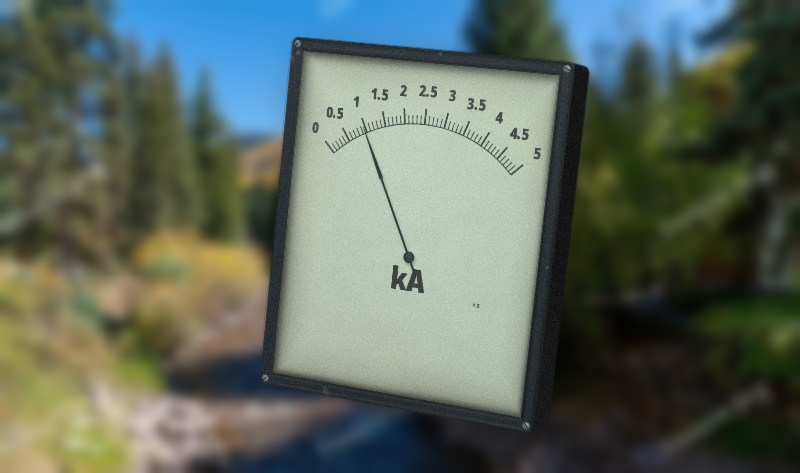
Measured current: 1 kA
